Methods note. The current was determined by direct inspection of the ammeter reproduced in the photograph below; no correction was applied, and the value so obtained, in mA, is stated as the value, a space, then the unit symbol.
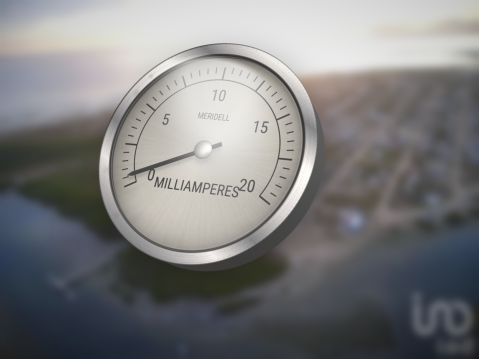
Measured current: 0.5 mA
